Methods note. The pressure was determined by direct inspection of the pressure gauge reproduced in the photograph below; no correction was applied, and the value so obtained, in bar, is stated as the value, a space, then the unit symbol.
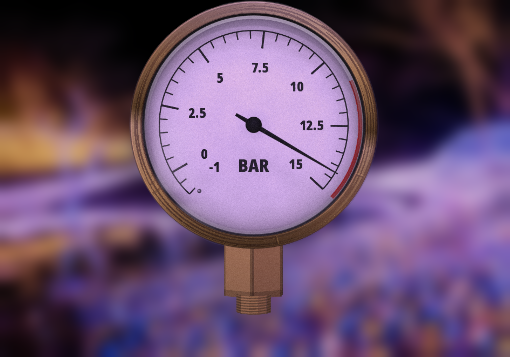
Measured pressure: 14.25 bar
